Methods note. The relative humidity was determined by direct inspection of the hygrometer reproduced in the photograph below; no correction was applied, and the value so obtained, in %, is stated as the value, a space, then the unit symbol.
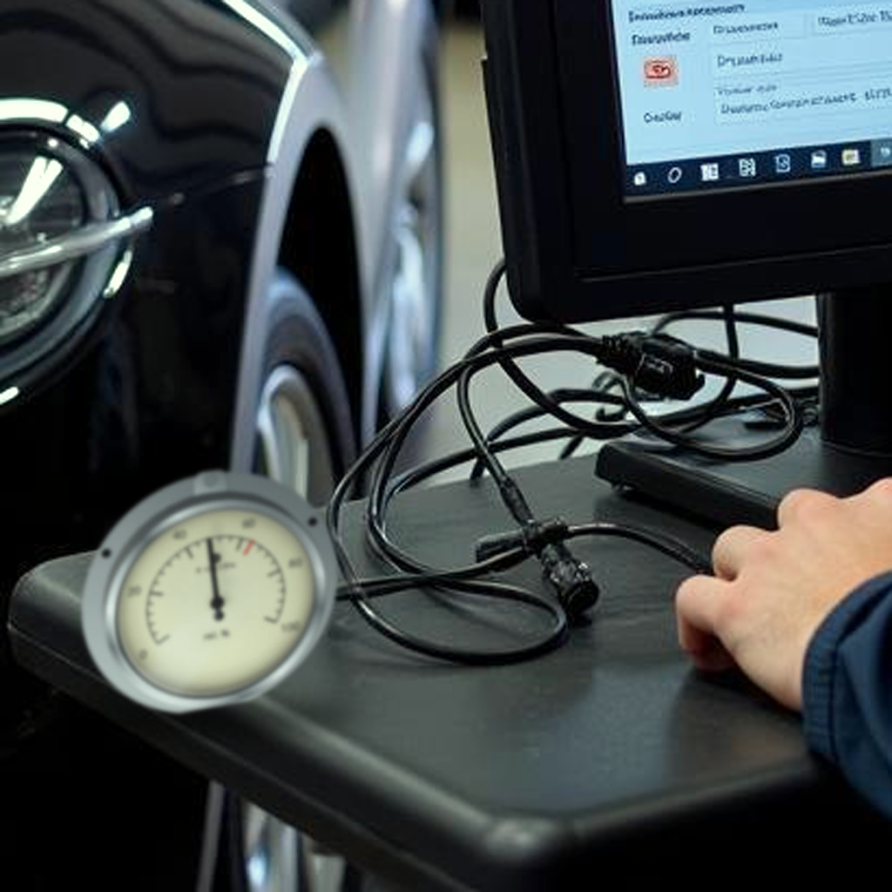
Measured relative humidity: 48 %
